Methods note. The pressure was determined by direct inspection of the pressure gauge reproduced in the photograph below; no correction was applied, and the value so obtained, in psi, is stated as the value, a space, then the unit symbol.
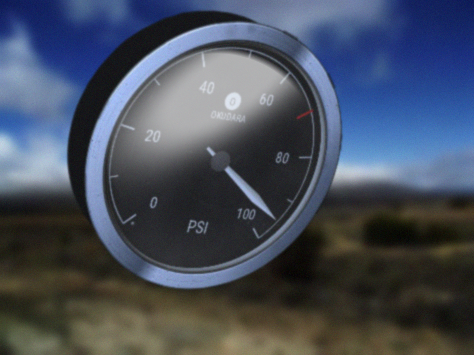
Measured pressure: 95 psi
